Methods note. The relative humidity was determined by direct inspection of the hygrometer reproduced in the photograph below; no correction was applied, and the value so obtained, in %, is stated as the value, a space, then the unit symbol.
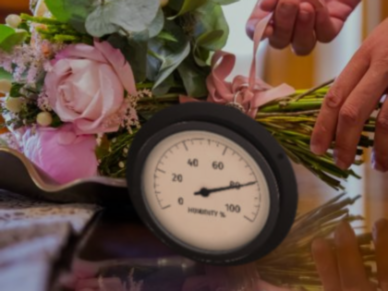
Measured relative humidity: 80 %
